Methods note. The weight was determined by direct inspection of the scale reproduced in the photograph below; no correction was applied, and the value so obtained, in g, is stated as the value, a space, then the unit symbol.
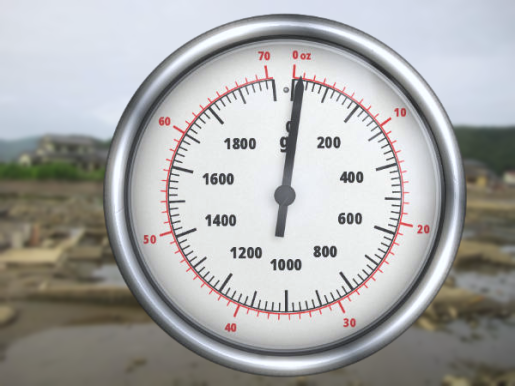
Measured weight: 20 g
